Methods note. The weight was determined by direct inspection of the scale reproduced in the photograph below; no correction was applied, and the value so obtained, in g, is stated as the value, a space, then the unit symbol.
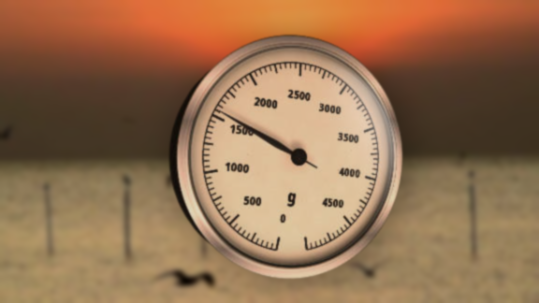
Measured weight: 1550 g
